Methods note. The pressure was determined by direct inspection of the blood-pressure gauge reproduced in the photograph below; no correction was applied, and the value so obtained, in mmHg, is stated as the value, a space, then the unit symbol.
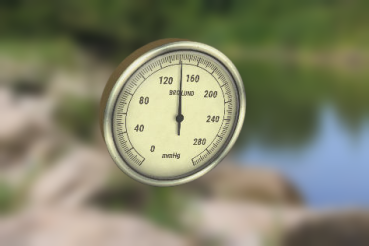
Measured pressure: 140 mmHg
